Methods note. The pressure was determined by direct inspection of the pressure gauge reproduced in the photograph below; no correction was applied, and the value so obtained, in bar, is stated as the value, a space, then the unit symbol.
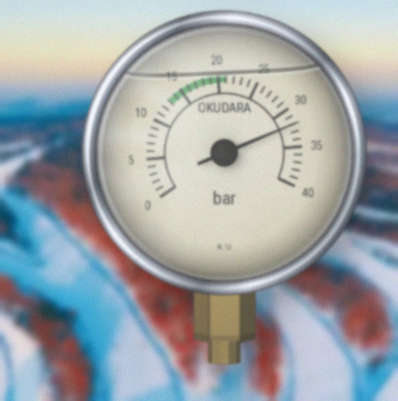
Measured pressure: 32 bar
